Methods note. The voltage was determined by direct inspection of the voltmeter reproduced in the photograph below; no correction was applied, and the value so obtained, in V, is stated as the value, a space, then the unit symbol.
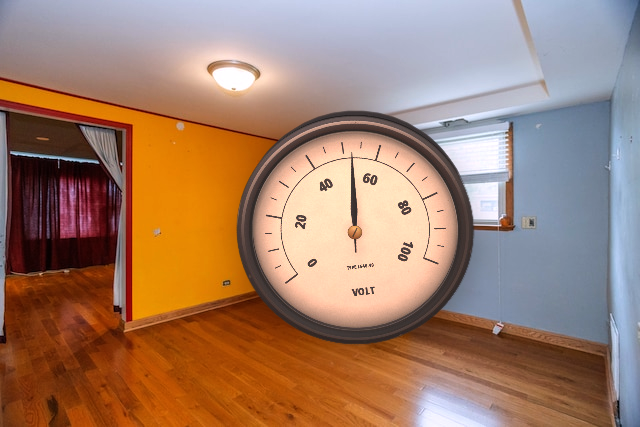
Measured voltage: 52.5 V
